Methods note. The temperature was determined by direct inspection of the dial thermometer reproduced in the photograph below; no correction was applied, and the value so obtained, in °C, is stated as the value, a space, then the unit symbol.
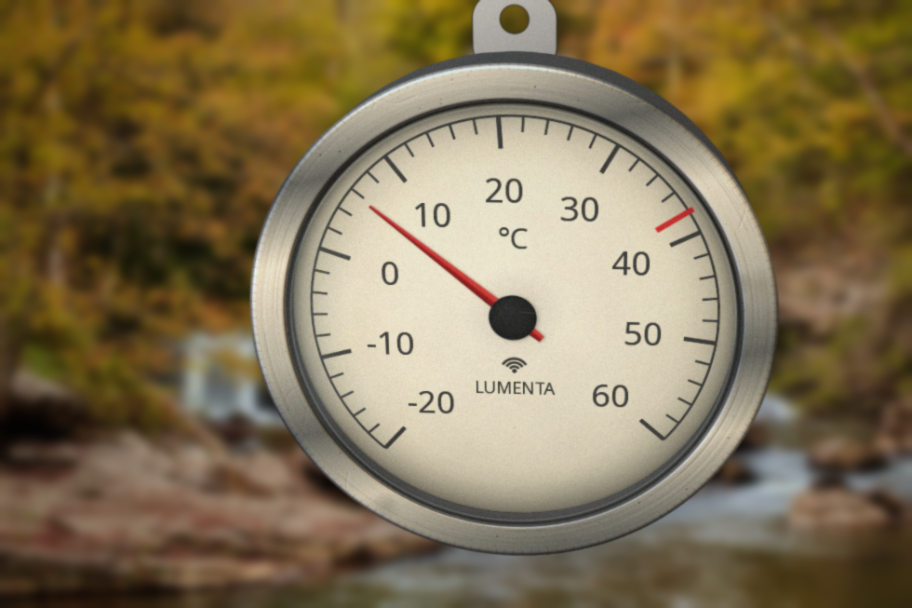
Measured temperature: 6 °C
